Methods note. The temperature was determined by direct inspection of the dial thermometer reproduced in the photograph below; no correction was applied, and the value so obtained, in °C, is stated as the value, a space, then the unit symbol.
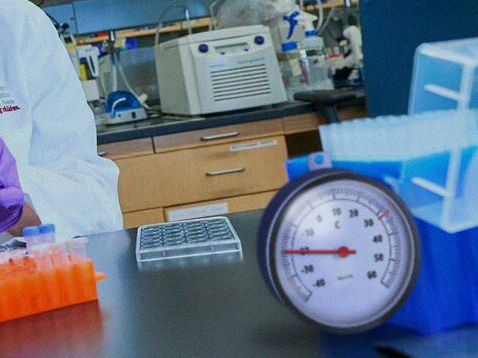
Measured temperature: -20 °C
